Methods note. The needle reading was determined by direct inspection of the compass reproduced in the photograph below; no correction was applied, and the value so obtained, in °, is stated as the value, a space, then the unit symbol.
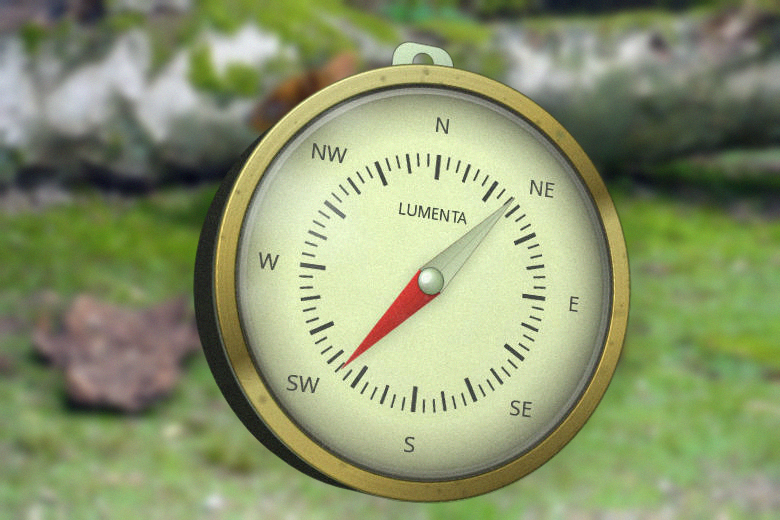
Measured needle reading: 220 °
